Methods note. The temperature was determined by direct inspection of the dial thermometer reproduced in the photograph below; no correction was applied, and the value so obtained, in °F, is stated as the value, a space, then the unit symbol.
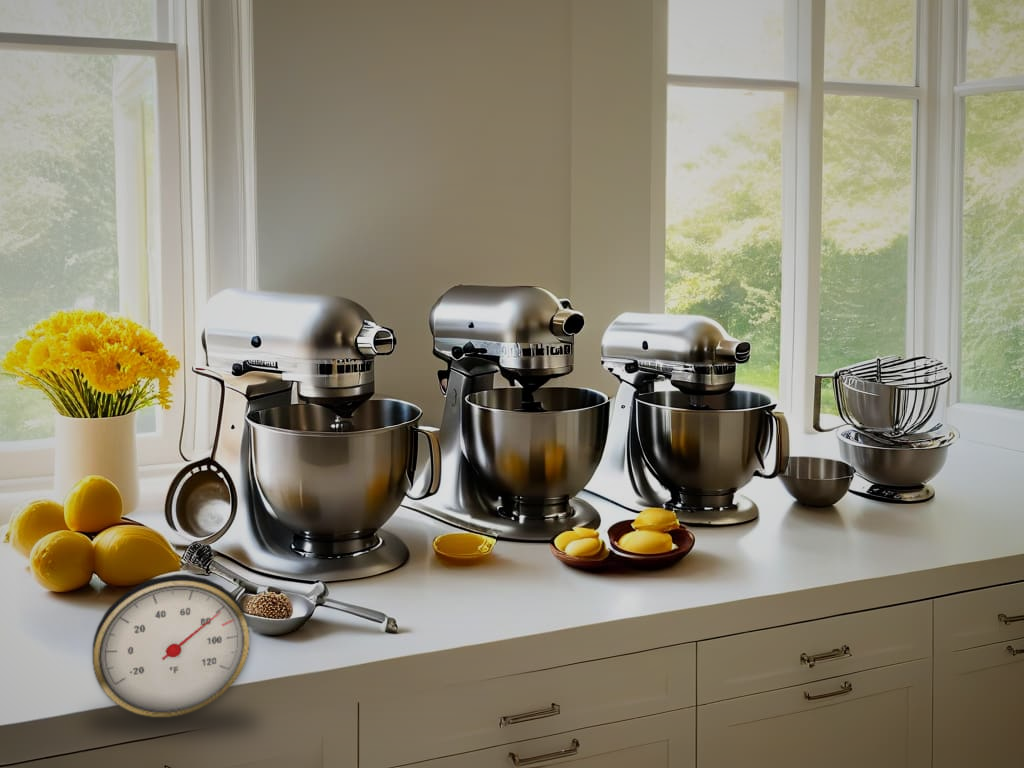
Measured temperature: 80 °F
